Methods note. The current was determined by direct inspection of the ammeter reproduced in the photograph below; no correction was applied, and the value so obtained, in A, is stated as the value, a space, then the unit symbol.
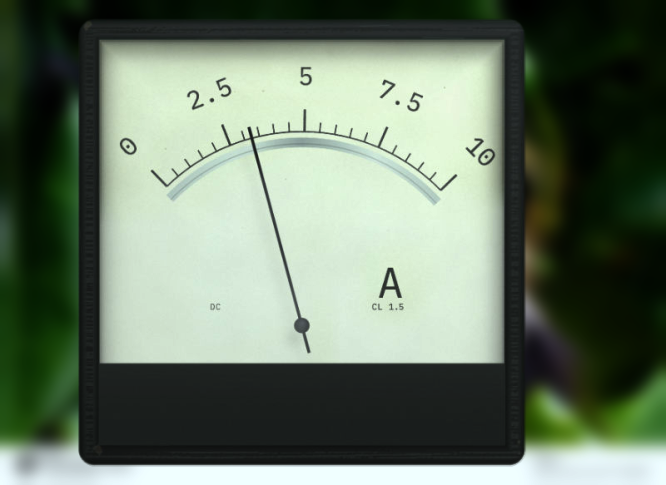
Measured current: 3.25 A
